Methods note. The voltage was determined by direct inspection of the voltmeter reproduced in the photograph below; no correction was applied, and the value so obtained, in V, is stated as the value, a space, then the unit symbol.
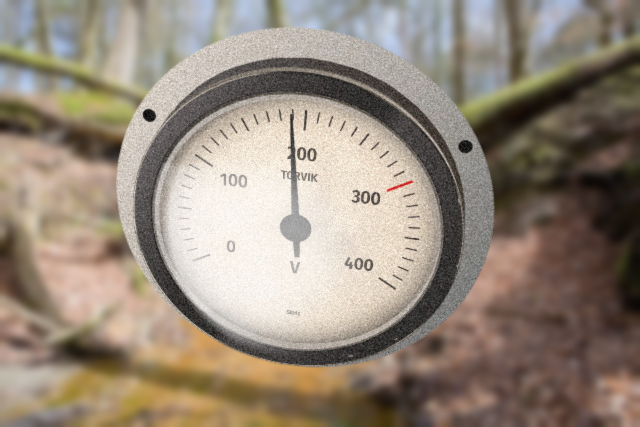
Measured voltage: 190 V
